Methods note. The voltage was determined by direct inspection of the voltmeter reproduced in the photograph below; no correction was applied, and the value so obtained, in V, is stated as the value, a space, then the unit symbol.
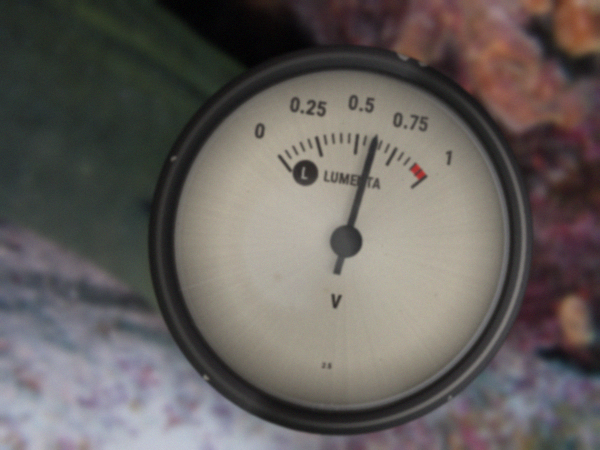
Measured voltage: 0.6 V
